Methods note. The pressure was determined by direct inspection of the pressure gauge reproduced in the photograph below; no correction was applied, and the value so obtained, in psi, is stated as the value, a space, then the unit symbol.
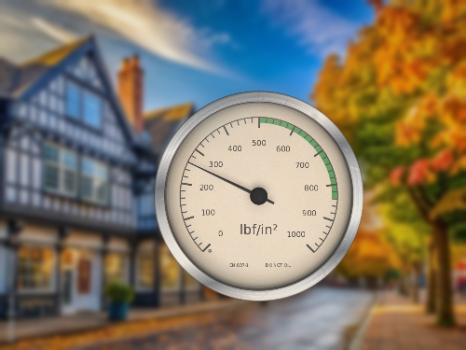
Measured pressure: 260 psi
